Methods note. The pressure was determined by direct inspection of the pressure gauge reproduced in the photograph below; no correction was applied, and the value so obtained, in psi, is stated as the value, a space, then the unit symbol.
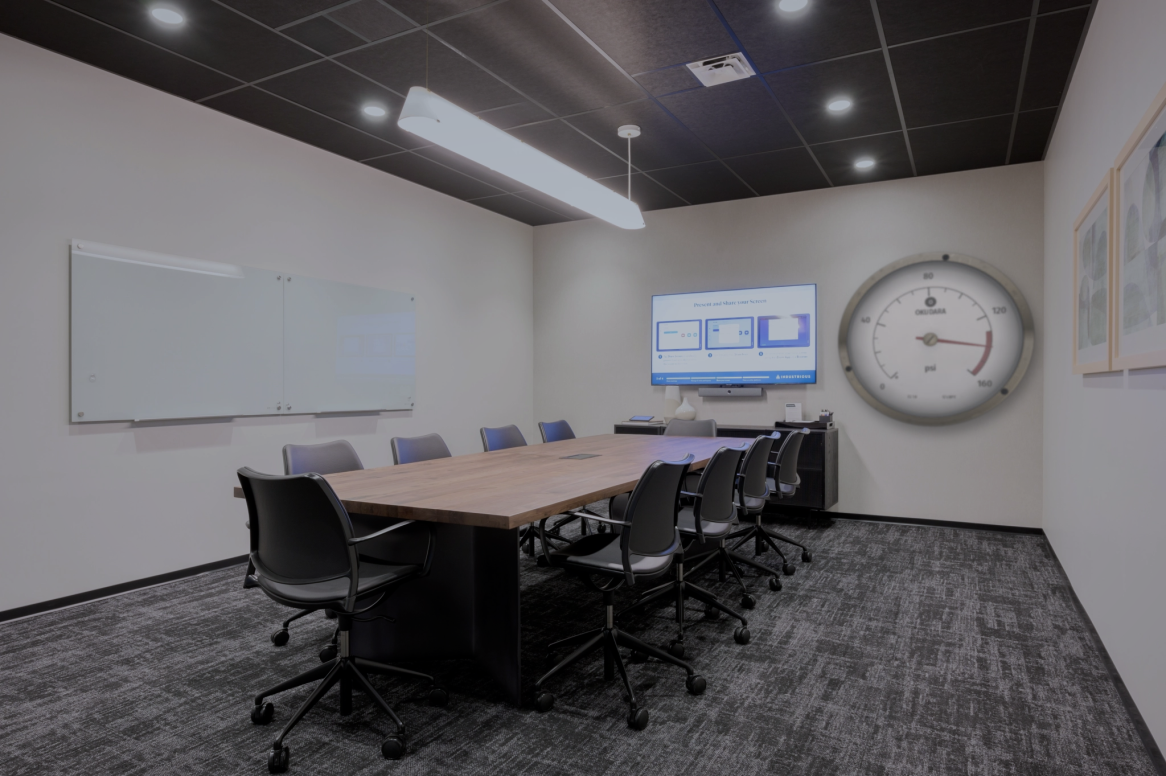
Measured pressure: 140 psi
